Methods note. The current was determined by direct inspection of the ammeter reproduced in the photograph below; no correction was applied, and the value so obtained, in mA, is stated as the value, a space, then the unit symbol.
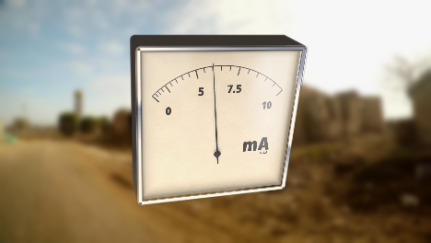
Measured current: 6 mA
